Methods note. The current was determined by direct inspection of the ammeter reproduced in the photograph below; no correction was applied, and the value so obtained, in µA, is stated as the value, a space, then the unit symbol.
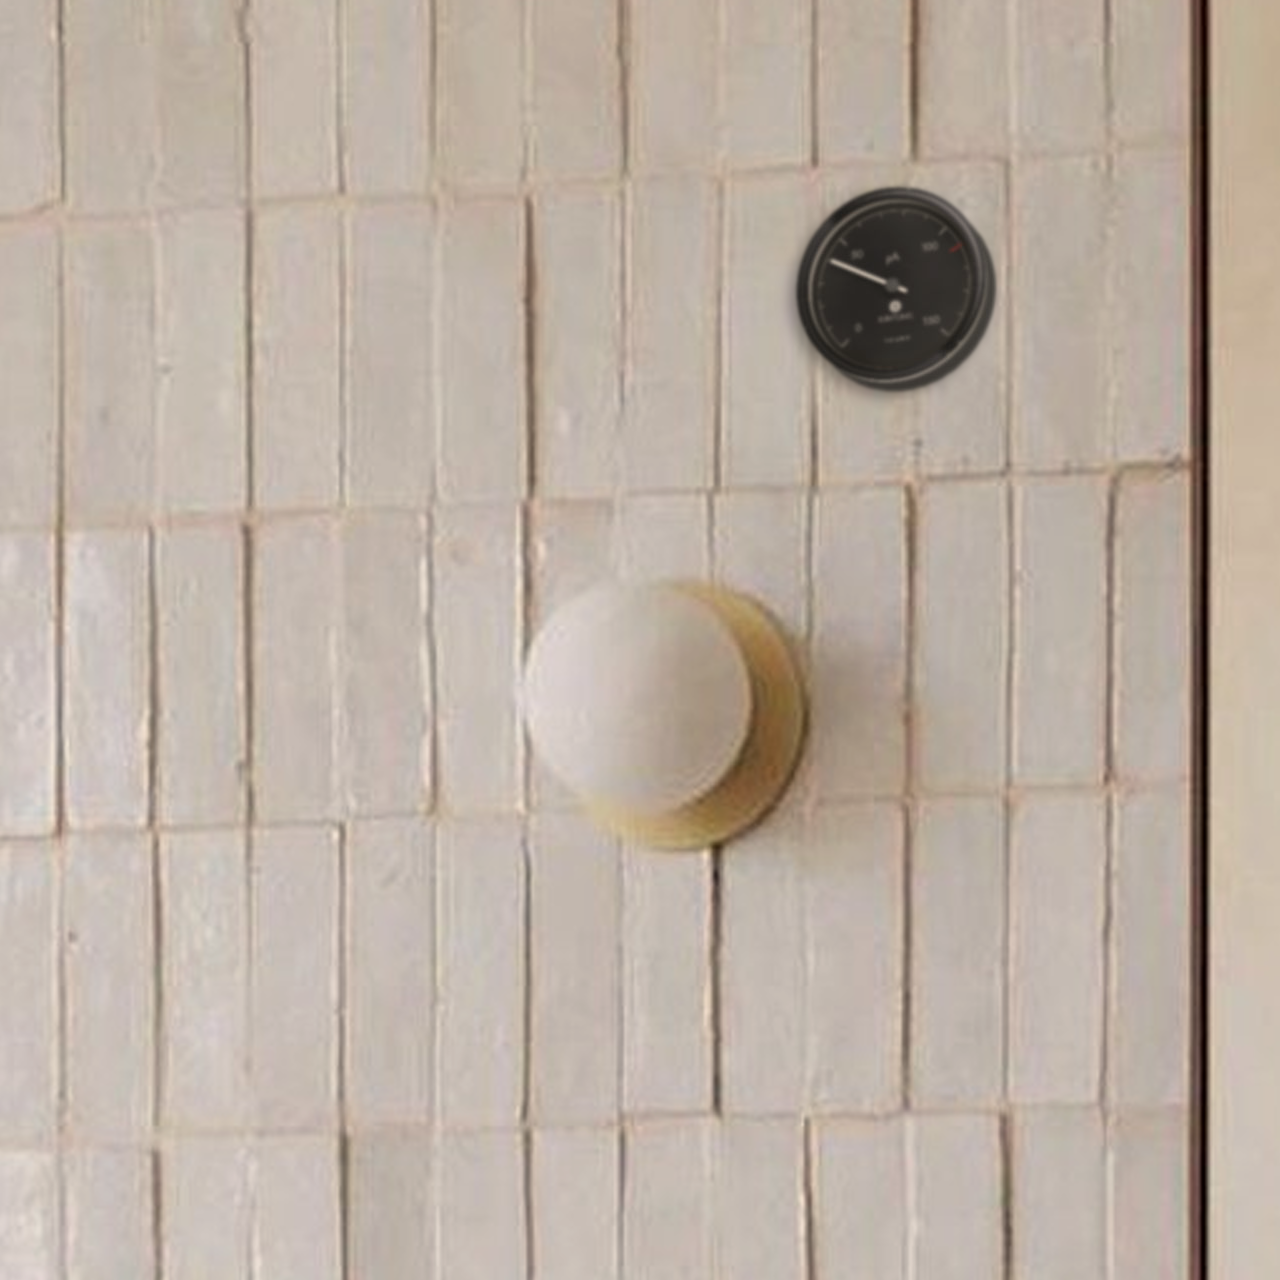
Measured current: 40 µA
